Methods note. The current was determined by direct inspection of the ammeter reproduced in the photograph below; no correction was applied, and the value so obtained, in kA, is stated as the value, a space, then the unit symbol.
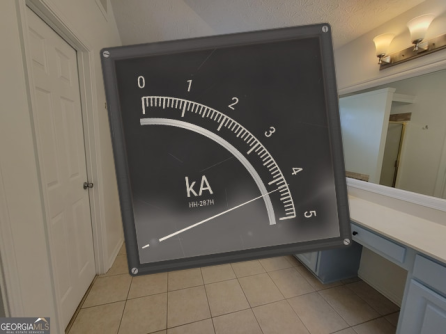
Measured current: 4.2 kA
